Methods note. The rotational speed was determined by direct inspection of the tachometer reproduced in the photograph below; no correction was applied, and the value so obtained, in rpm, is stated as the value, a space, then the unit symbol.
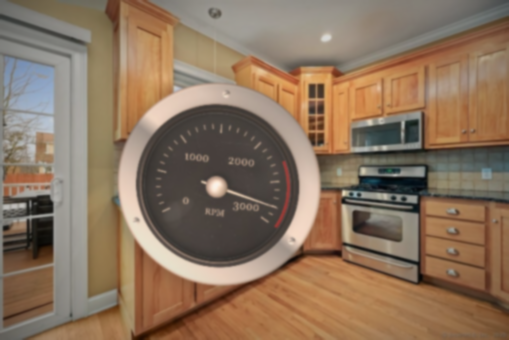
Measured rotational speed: 2800 rpm
